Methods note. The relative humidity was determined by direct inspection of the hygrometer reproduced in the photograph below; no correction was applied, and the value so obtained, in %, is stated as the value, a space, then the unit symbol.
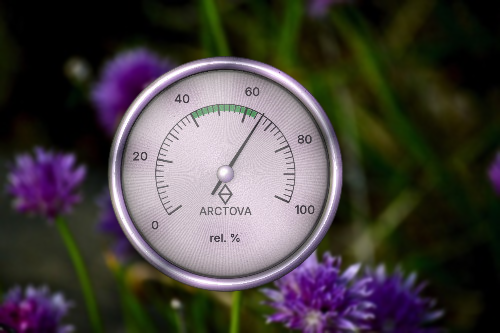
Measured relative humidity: 66 %
